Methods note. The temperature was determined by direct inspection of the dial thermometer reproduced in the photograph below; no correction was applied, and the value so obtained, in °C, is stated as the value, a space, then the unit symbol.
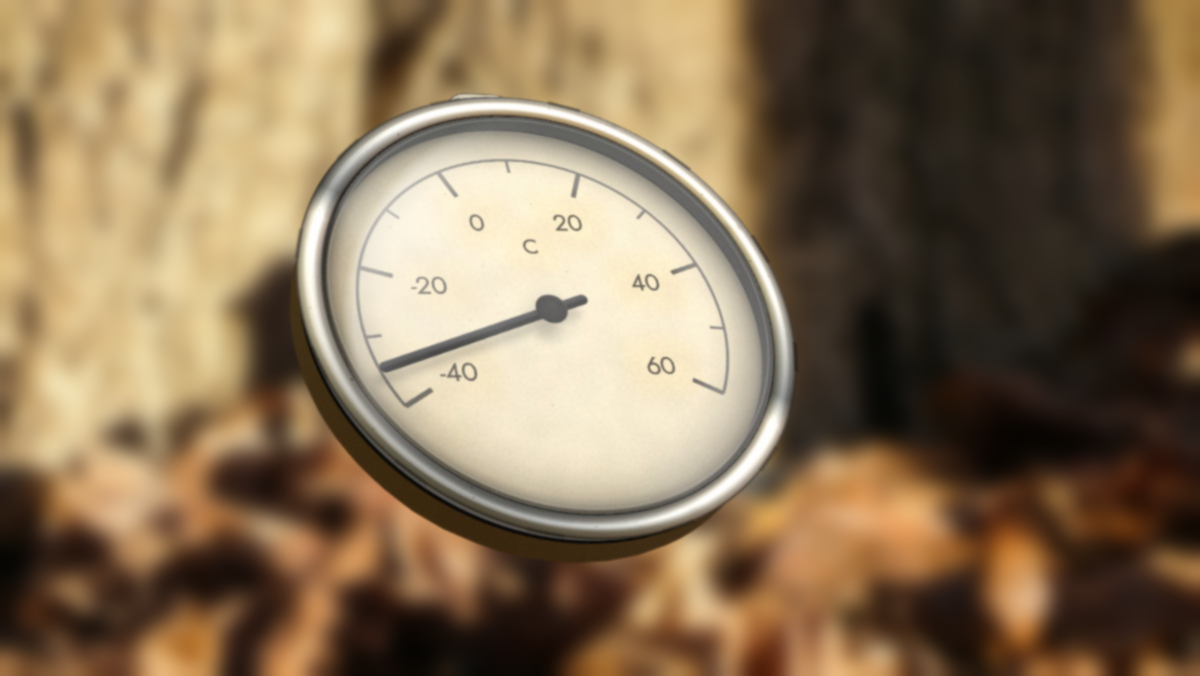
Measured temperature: -35 °C
